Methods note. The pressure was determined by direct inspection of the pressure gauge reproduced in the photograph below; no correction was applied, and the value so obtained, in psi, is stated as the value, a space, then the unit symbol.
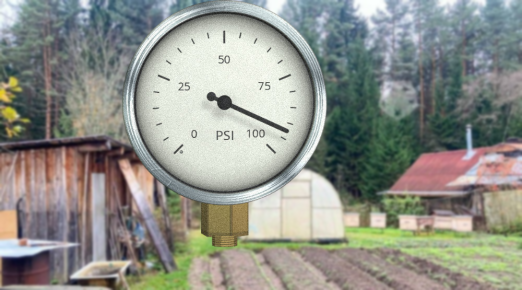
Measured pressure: 92.5 psi
